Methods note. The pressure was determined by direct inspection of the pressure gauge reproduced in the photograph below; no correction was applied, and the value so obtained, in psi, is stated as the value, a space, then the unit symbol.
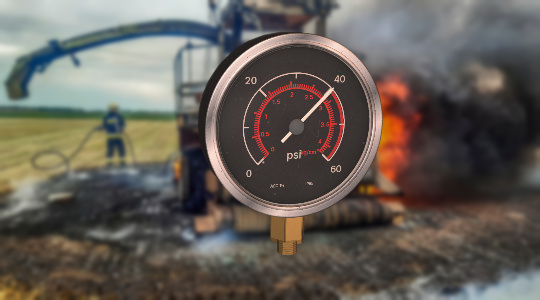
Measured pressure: 40 psi
